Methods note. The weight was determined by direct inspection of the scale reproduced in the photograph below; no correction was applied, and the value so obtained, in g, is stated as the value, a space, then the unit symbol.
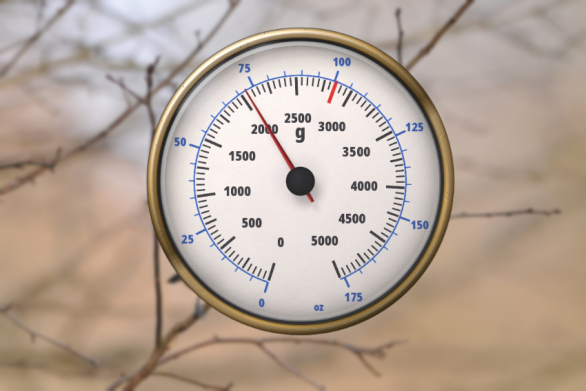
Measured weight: 2050 g
